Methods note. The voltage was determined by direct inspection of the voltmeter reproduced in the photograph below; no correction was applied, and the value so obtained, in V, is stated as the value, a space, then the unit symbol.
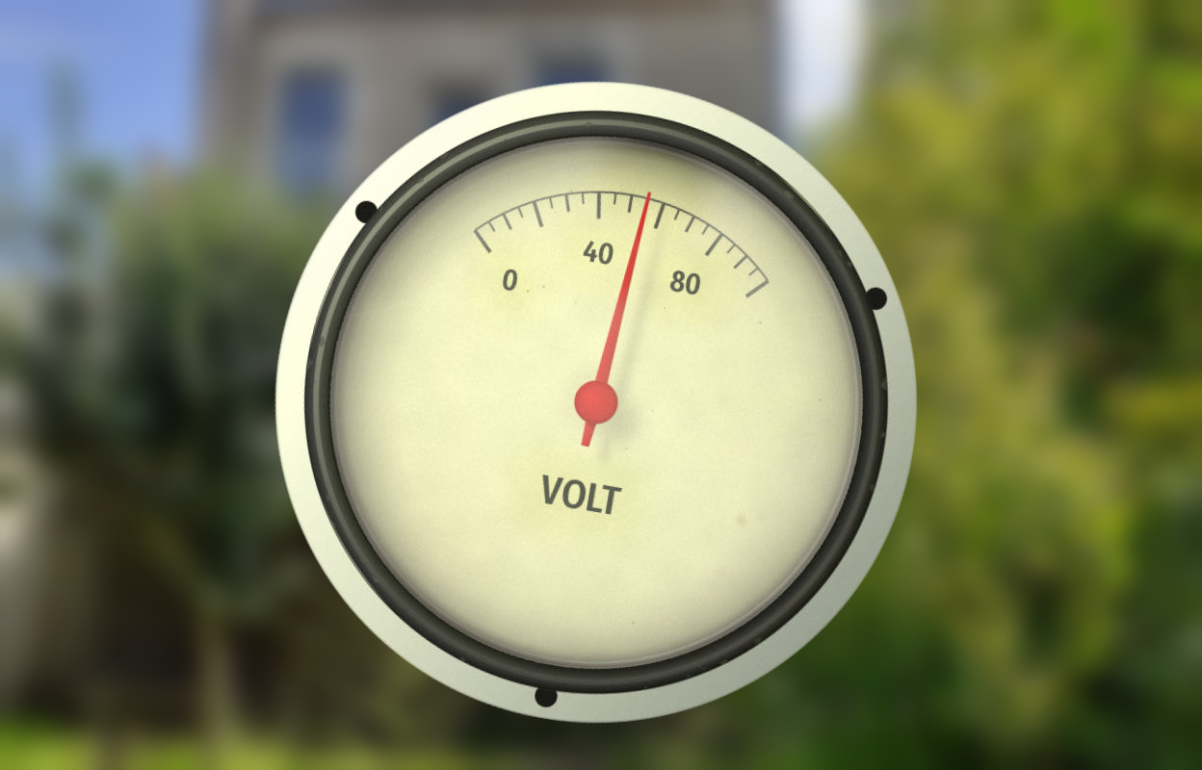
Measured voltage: 55 V
